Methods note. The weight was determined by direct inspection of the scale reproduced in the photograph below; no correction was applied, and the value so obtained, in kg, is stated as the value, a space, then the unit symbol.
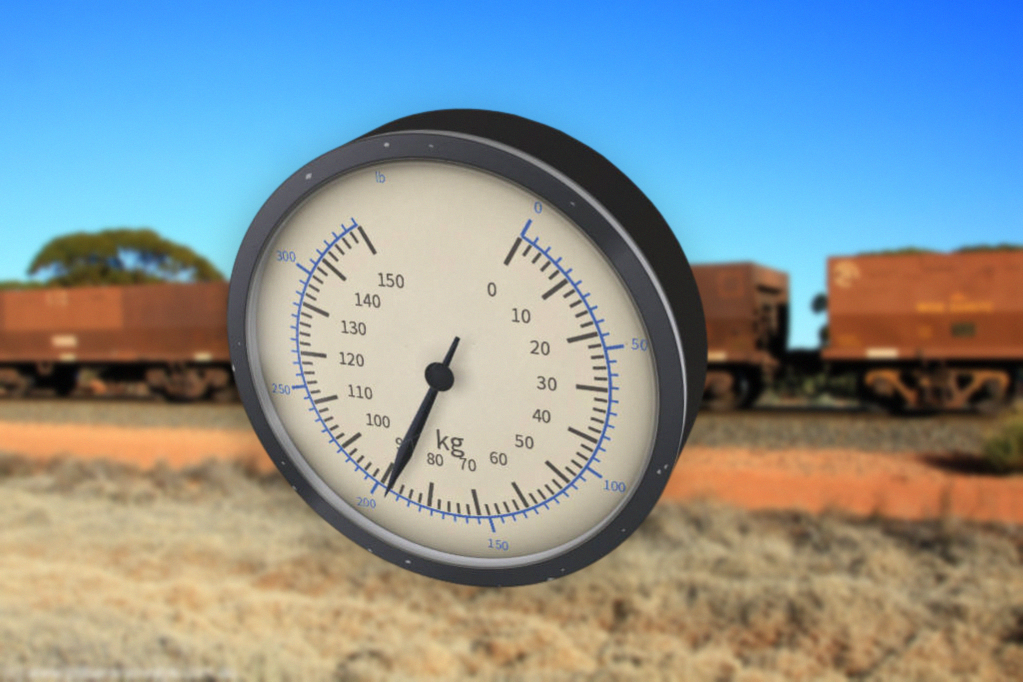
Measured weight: 88 kg
